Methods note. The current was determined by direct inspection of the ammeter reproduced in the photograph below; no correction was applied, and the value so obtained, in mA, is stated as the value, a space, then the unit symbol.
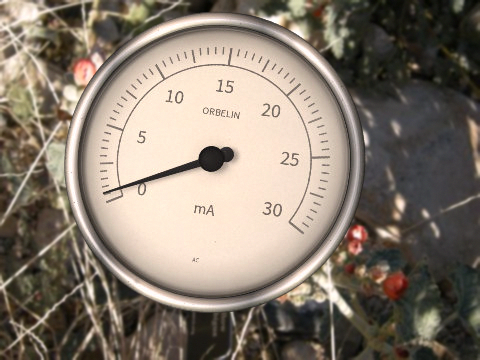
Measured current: 0.5 mA
